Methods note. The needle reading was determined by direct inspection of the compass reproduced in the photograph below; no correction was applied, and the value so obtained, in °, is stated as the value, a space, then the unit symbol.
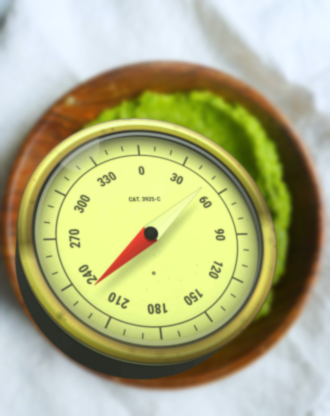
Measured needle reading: 230 °
